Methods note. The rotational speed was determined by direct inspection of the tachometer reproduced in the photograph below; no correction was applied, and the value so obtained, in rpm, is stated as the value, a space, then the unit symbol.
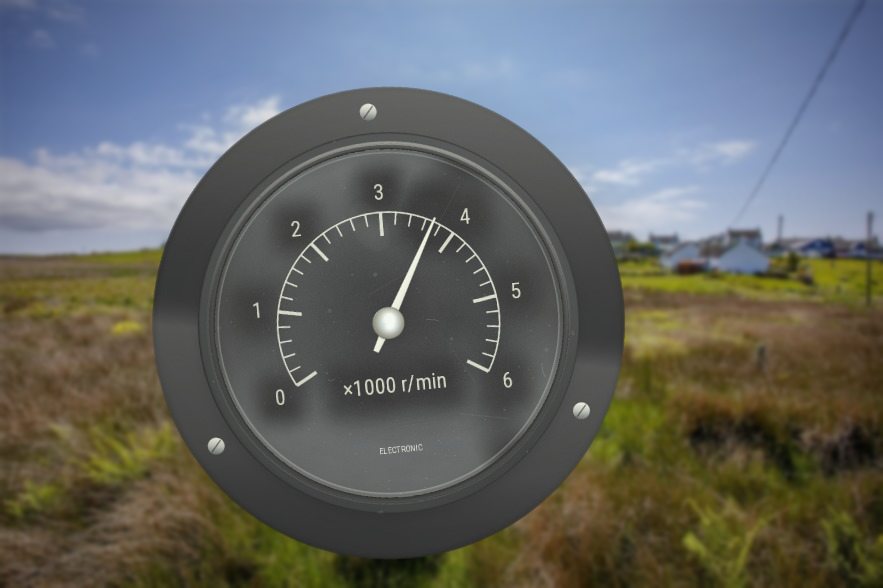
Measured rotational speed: 3700 rpm
